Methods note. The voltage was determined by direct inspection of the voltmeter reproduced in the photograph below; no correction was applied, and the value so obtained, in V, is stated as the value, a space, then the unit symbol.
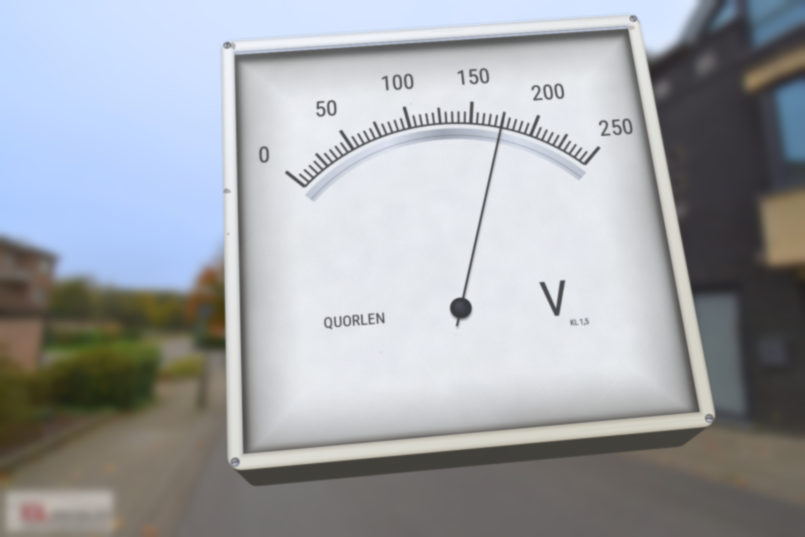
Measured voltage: 175 V
